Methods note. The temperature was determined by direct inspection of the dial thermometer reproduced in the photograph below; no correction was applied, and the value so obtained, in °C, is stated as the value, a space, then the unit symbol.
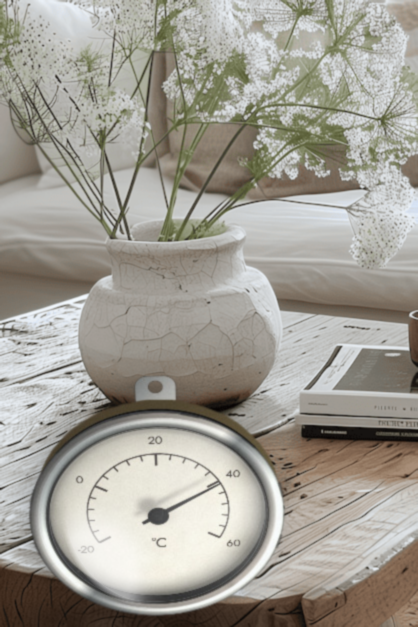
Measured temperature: 40 °C
